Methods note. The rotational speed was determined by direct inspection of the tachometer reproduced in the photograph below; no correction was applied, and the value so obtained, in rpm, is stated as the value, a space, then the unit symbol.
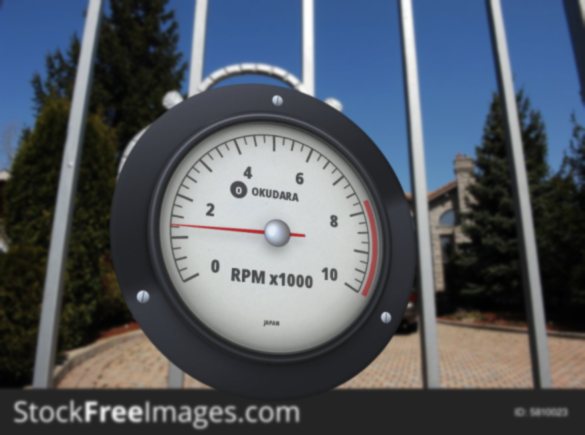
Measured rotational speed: 1250 rpm
